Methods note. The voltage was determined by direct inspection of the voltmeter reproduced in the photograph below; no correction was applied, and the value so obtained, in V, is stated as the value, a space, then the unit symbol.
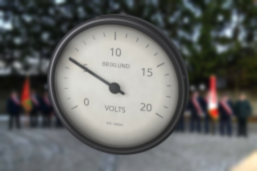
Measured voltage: 5 V
